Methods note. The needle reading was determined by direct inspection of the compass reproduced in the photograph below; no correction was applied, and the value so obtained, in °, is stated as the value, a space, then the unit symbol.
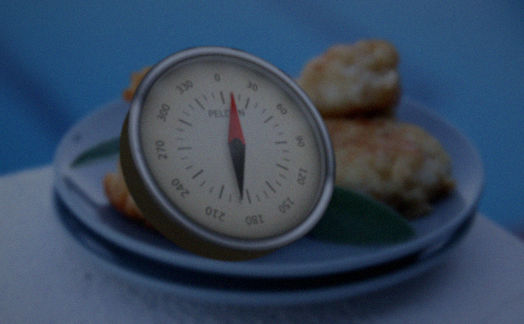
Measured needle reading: 10 °
